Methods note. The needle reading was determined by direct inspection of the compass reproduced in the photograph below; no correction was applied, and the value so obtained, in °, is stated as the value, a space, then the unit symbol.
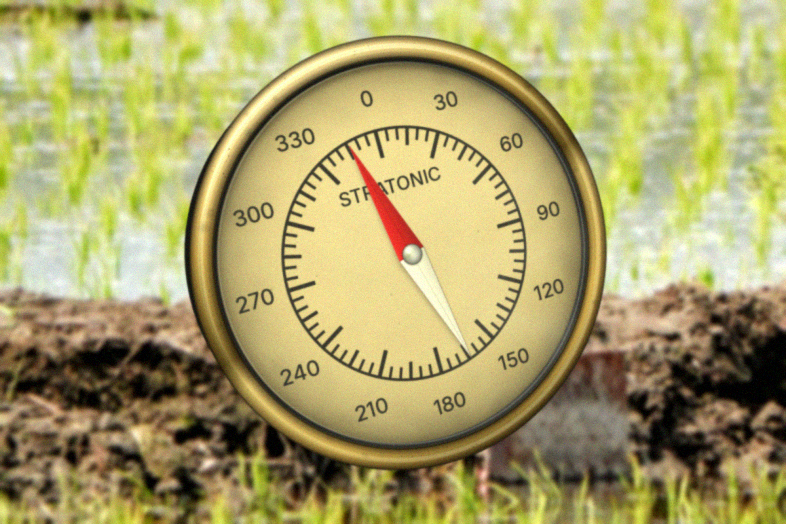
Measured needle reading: 345 °
